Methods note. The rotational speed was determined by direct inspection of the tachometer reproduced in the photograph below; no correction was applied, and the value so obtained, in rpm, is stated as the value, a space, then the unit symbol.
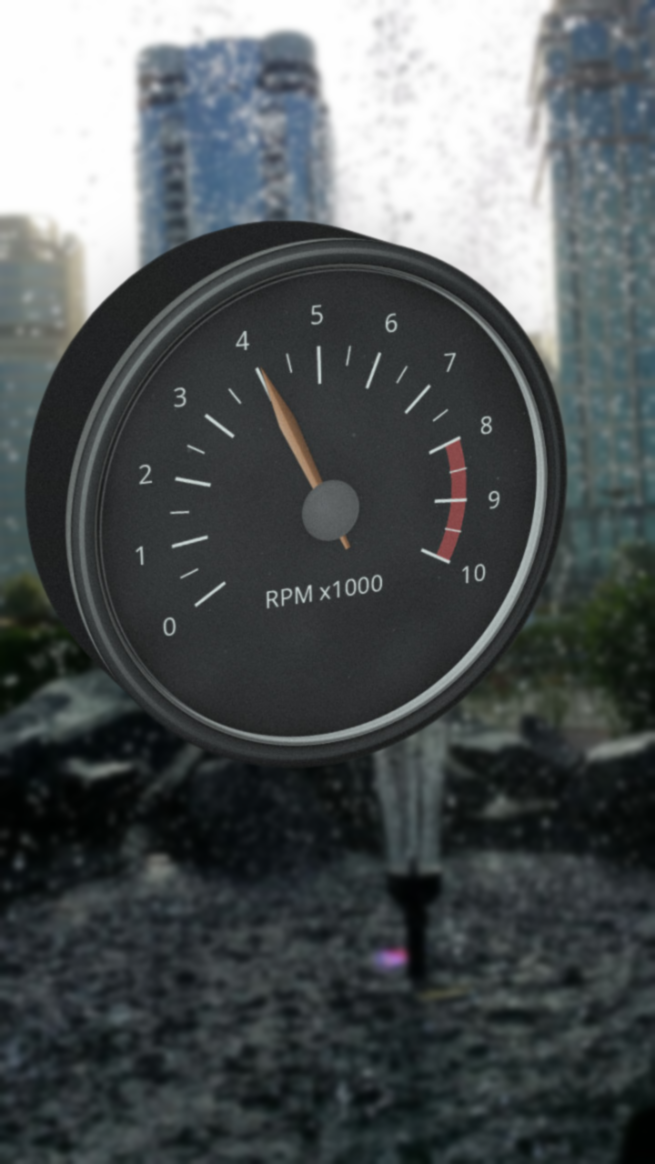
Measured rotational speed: 4000 rpm
